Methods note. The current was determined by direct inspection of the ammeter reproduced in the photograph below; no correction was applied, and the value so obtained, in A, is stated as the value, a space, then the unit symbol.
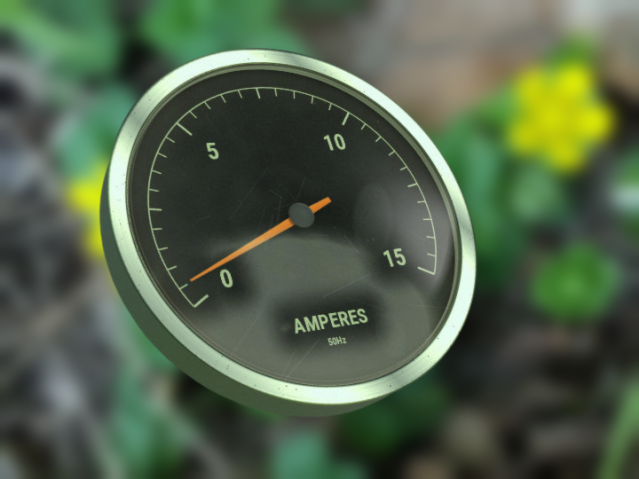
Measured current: 0.5 A
